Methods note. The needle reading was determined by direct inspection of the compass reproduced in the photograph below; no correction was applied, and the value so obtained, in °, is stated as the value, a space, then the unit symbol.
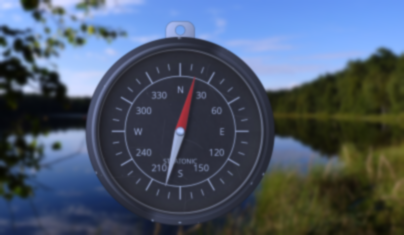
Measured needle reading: 15 °
